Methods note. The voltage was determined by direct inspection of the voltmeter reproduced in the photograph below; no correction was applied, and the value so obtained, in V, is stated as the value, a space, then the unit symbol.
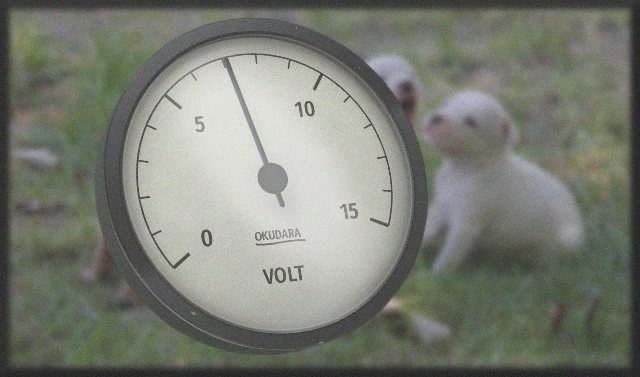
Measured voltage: 7 V
